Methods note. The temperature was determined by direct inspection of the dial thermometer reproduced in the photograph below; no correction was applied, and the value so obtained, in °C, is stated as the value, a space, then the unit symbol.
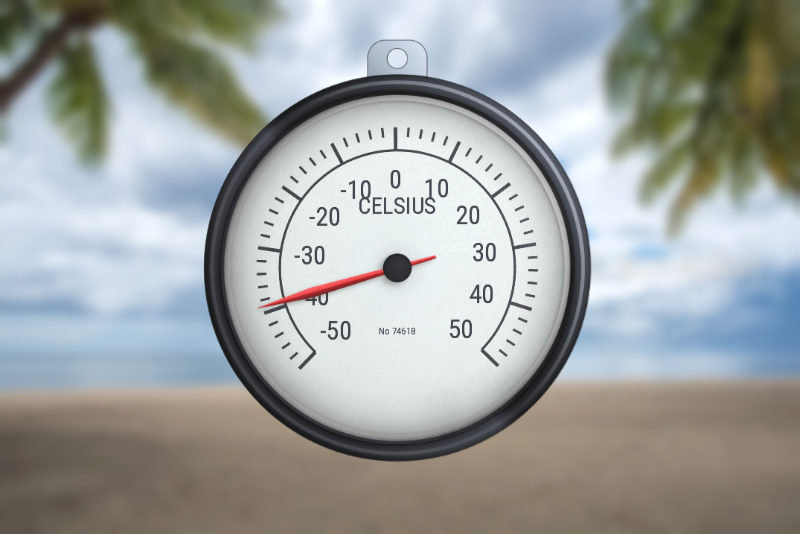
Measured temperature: -39 °C
